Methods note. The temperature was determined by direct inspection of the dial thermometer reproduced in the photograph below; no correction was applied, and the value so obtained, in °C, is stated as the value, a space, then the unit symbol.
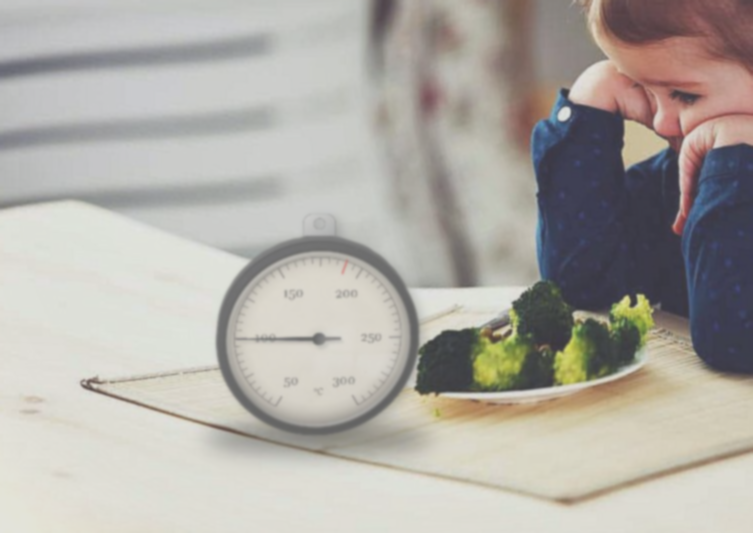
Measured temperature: 100 °C
